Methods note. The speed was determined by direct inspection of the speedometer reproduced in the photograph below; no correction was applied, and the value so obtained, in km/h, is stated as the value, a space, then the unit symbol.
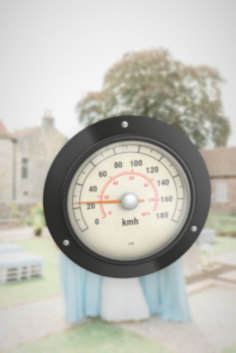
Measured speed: 25 km/h
